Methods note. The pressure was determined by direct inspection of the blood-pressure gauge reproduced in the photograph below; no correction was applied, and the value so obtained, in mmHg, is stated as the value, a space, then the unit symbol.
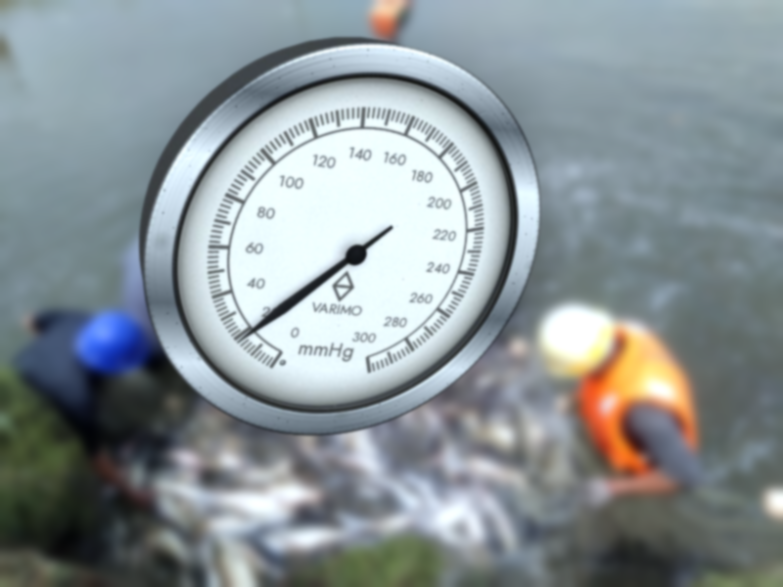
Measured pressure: 20 mmHg
